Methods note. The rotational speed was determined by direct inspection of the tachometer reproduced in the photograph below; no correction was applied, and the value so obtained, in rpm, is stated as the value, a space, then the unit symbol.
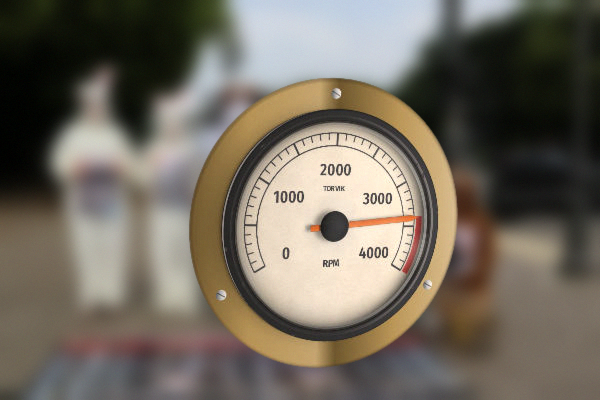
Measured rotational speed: 3400 rpm
